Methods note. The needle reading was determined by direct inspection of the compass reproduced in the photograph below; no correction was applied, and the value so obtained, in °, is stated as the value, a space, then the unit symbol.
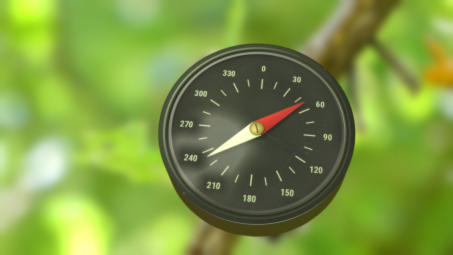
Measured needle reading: 52.5 °
